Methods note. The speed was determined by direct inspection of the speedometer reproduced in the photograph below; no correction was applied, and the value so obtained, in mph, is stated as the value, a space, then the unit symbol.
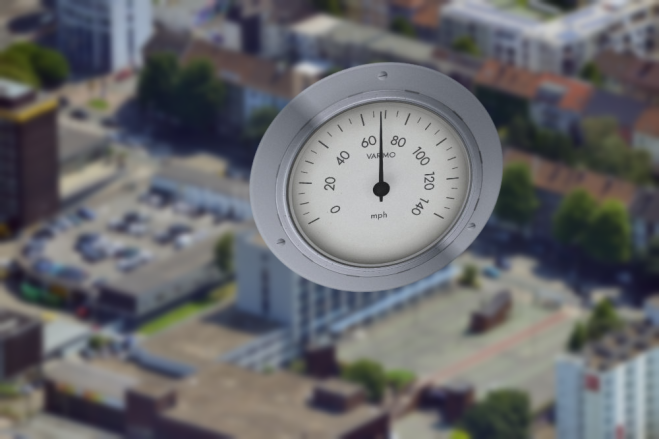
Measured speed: 67.5 mph
